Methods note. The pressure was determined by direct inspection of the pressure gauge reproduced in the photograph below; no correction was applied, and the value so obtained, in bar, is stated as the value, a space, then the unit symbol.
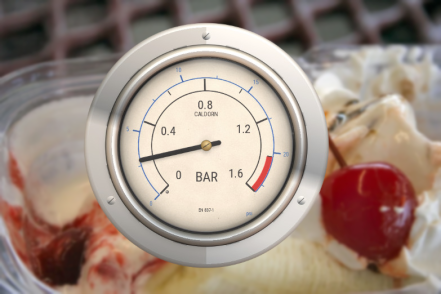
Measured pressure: 0.2 bar
